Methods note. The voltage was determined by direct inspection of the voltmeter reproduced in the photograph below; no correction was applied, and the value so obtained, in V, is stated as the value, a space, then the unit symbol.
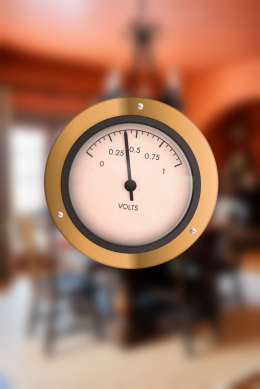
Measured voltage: 0.4 V
